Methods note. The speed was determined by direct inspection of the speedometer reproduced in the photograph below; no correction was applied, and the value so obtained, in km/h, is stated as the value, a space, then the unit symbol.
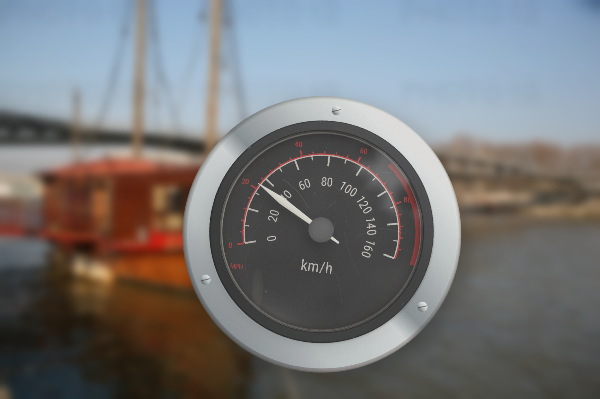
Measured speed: 35 km/h
